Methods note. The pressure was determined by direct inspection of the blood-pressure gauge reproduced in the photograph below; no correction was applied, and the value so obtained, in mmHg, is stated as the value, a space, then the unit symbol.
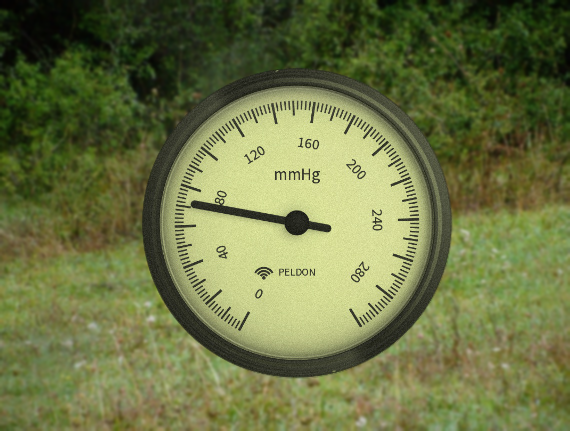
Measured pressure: 72 mmHg
